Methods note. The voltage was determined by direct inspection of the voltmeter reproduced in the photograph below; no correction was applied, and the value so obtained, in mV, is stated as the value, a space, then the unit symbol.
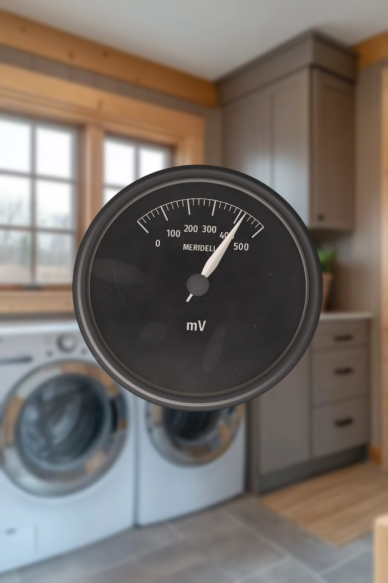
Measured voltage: 420 mV
